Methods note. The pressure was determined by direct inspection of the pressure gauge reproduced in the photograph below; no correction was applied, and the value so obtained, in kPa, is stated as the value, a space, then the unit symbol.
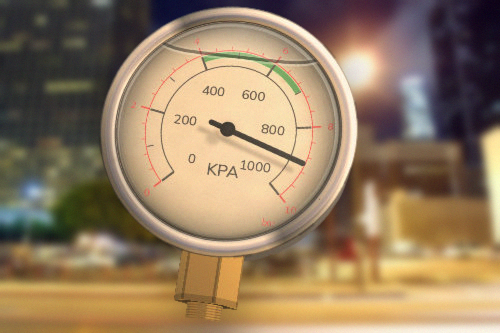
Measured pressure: 900 kPa
